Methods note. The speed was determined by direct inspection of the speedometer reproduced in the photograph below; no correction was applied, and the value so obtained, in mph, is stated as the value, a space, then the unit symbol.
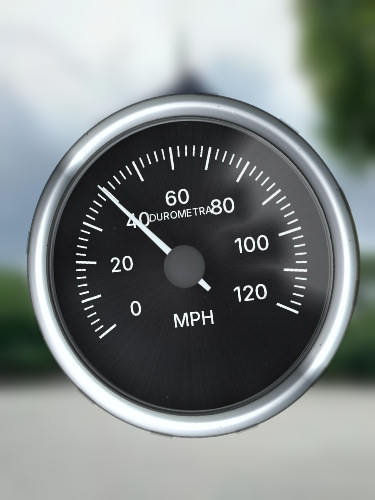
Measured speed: 40 mph
